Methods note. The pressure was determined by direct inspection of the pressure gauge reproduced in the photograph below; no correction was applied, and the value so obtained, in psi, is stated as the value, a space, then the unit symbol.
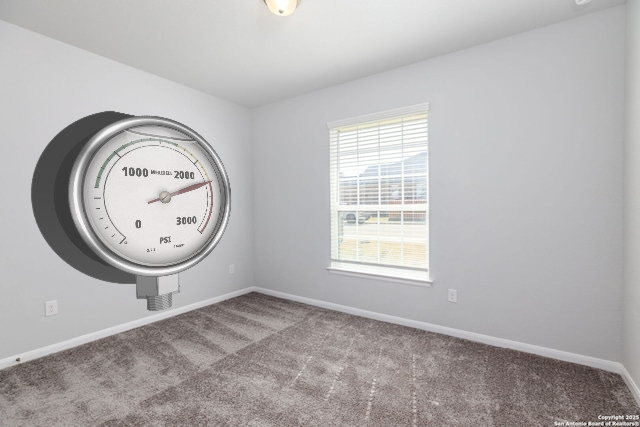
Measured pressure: 2300 psi
